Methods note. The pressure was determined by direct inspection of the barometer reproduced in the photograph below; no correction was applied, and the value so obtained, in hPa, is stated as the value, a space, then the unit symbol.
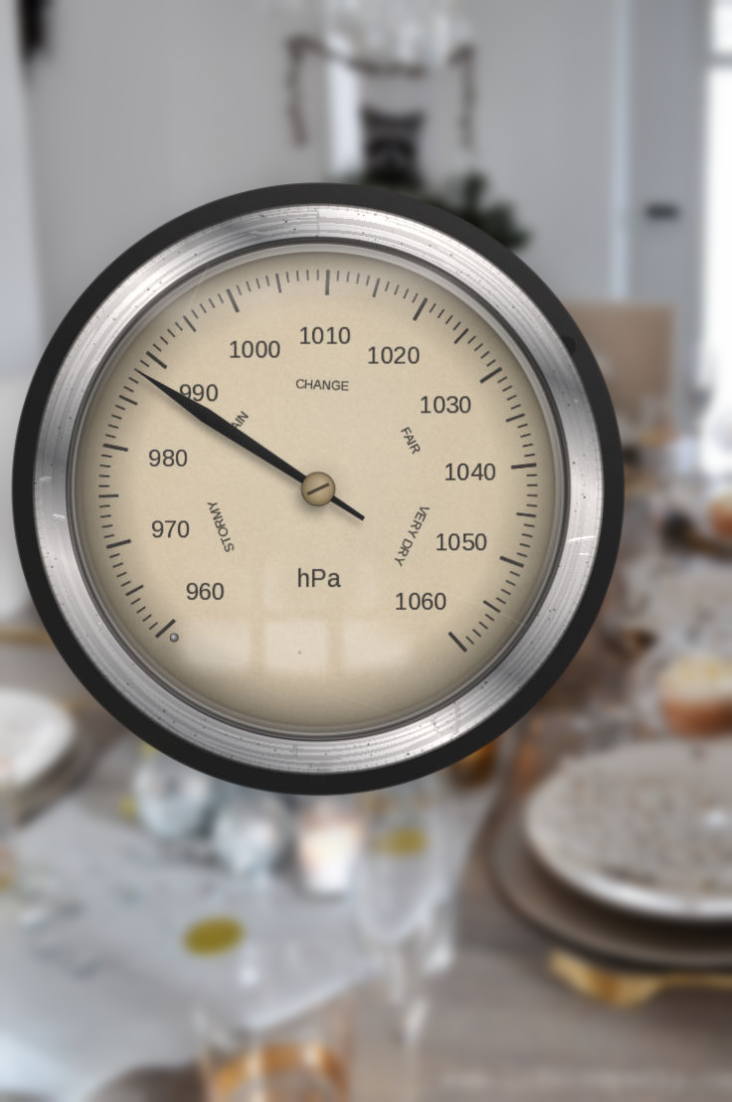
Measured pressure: 988 hPa
